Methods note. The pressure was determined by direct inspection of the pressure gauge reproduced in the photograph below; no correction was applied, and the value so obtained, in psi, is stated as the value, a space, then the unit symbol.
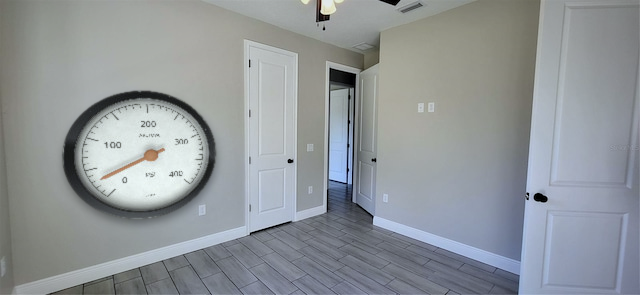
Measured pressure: 30 psi
